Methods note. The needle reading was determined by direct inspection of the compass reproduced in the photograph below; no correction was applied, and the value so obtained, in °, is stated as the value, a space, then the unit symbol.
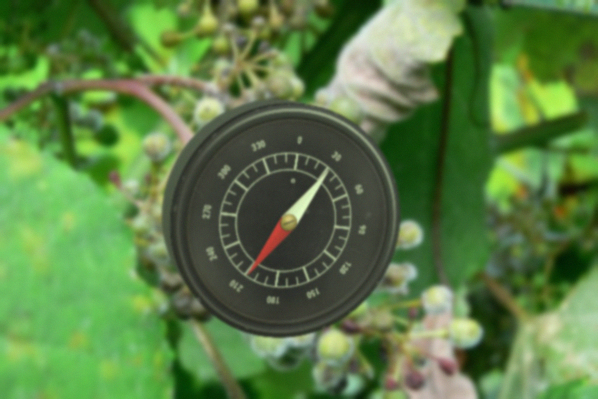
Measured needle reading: 210 °
